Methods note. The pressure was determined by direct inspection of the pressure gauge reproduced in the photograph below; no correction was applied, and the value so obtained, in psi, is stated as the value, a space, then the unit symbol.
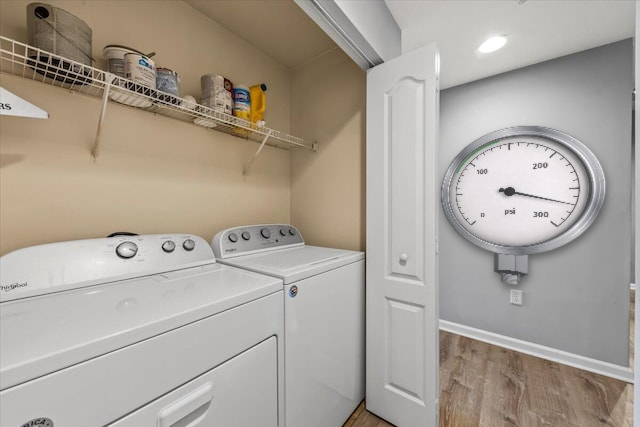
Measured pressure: 270 psi
